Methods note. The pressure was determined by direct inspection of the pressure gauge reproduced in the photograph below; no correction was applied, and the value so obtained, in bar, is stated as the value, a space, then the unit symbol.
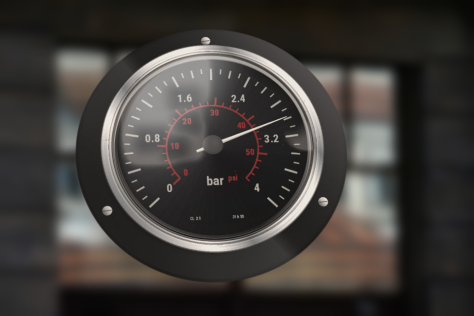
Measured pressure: 3 bar
